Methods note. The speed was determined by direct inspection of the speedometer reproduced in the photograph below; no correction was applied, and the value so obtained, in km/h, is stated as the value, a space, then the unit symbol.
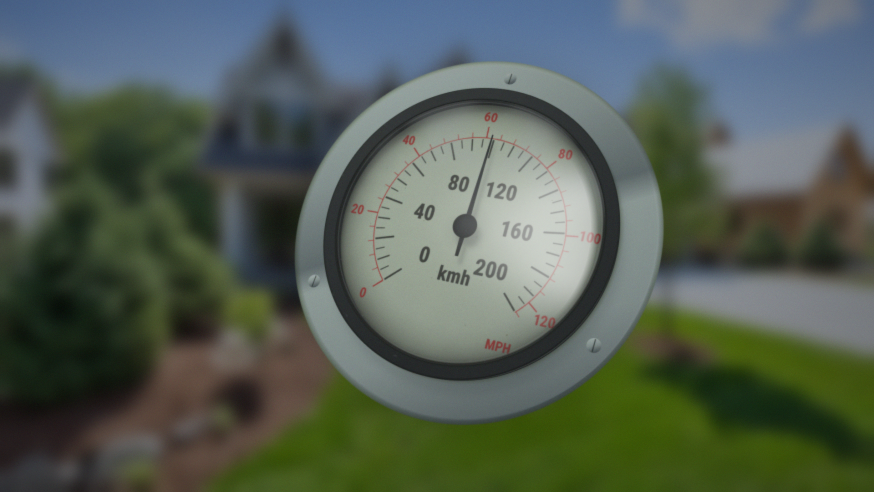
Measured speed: 100 km/h
